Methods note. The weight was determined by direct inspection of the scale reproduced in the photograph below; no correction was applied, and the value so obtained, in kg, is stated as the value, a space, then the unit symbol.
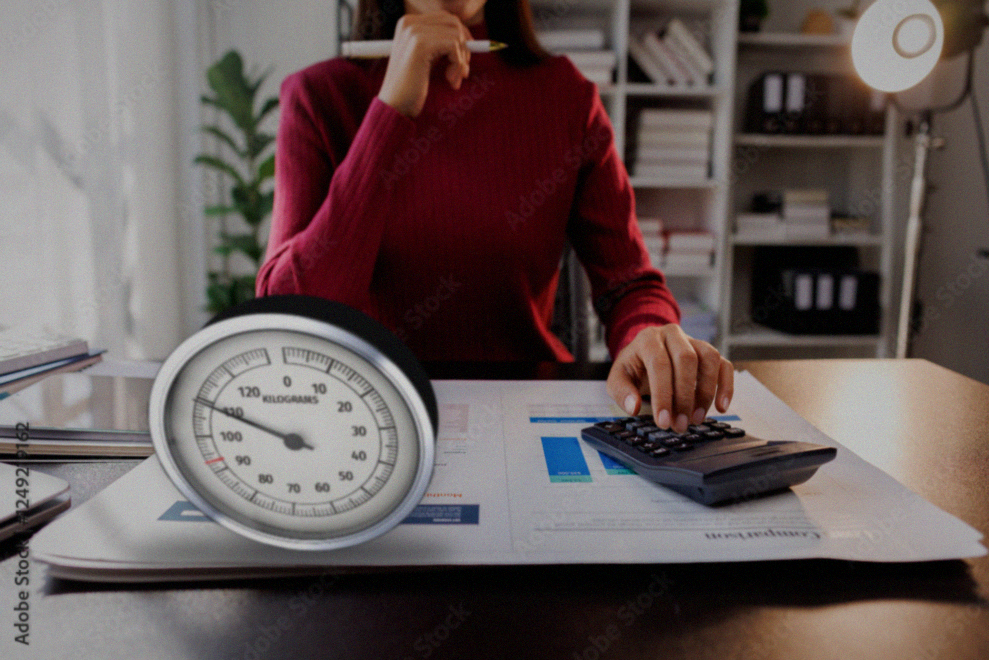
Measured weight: 110 kg
